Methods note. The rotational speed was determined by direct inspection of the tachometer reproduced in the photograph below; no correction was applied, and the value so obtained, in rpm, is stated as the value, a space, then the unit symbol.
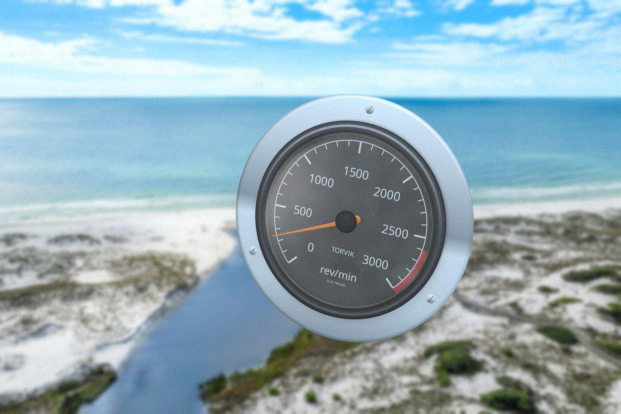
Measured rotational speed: 250 rpm
